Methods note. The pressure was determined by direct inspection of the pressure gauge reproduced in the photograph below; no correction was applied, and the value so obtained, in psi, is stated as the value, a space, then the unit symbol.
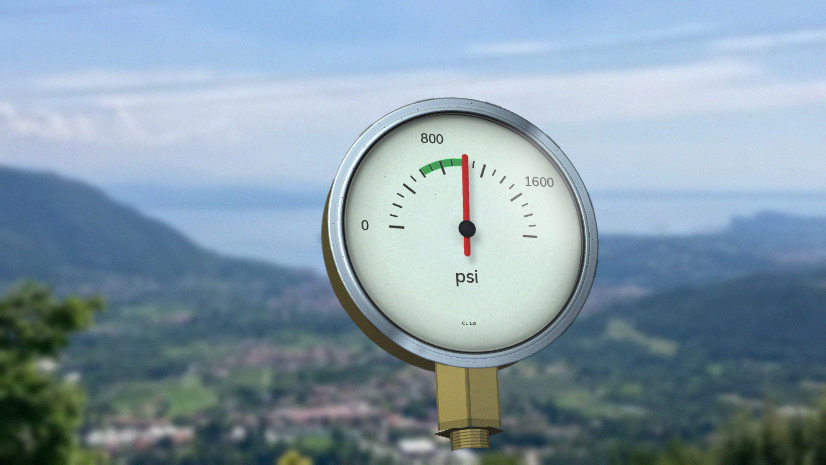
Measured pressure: 1000 psi
